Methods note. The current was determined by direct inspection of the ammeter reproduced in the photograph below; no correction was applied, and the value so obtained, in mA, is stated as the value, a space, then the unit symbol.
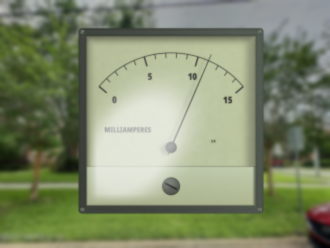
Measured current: 11 mA
